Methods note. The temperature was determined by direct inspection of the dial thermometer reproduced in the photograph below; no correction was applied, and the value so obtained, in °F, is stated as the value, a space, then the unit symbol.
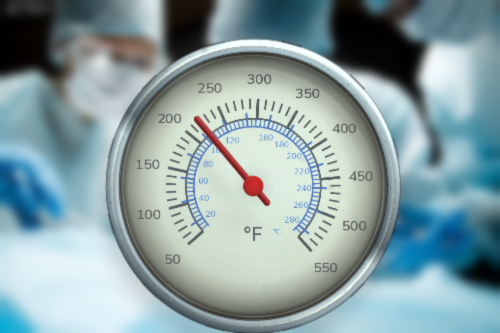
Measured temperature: 220 °F
